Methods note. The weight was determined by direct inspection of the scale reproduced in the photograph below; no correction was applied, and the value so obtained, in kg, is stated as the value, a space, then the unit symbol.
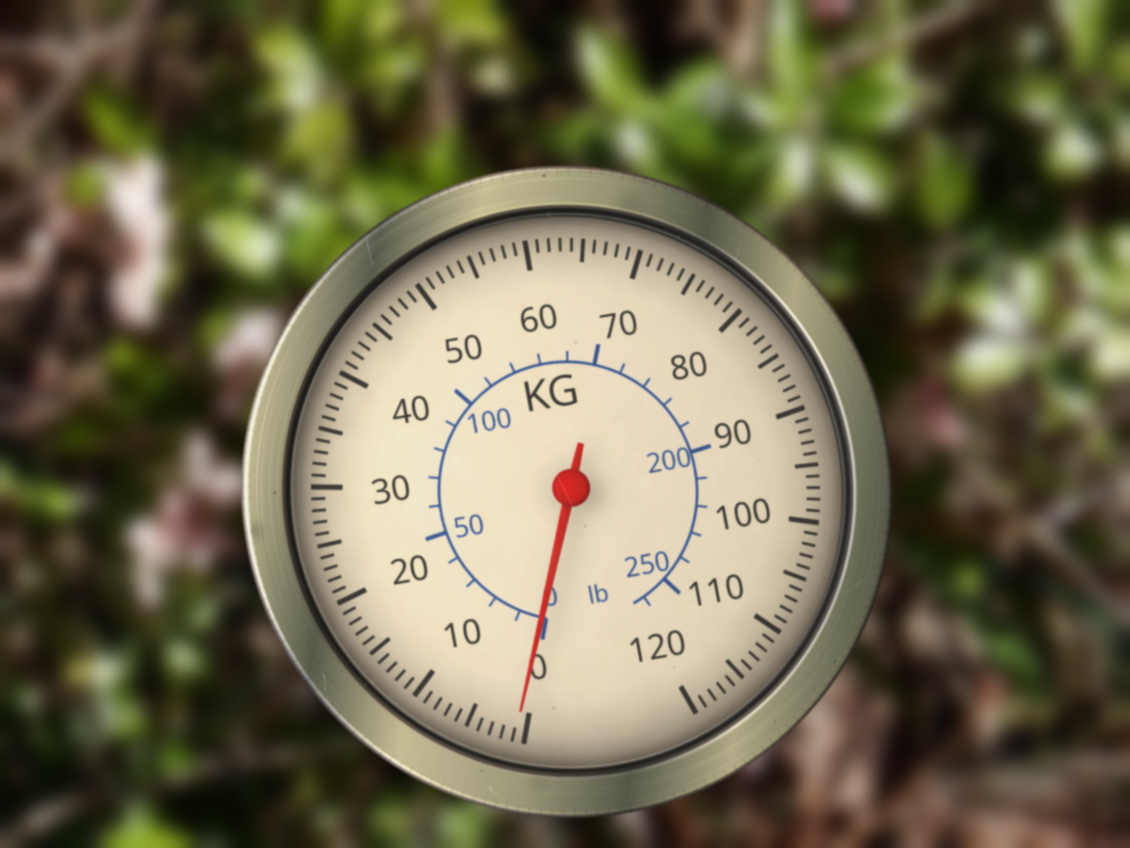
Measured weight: 1 kg
